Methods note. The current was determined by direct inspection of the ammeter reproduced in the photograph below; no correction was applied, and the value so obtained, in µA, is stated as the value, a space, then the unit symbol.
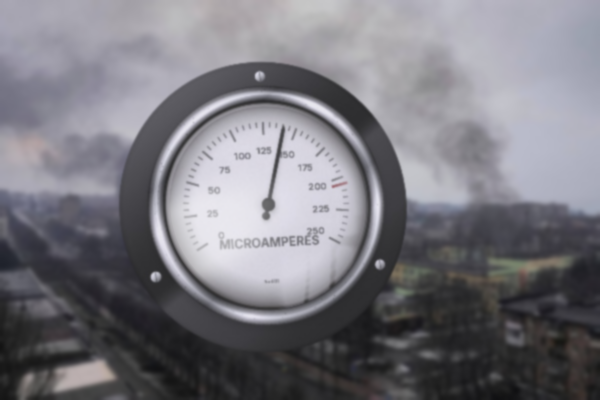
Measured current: 140 µA
